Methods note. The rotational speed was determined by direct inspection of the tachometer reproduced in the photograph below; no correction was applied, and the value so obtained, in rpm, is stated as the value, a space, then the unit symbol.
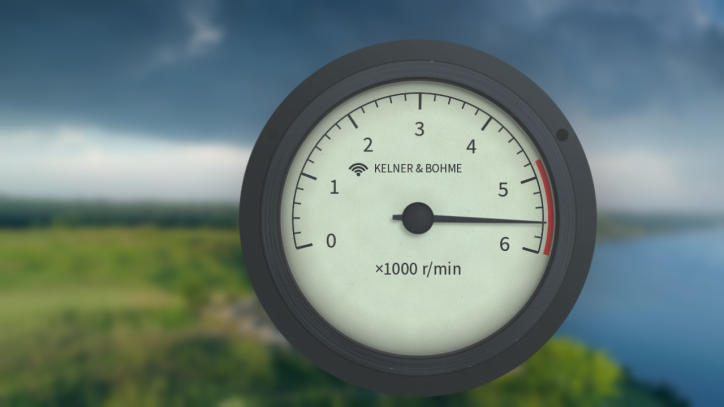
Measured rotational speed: 5600 rpm
